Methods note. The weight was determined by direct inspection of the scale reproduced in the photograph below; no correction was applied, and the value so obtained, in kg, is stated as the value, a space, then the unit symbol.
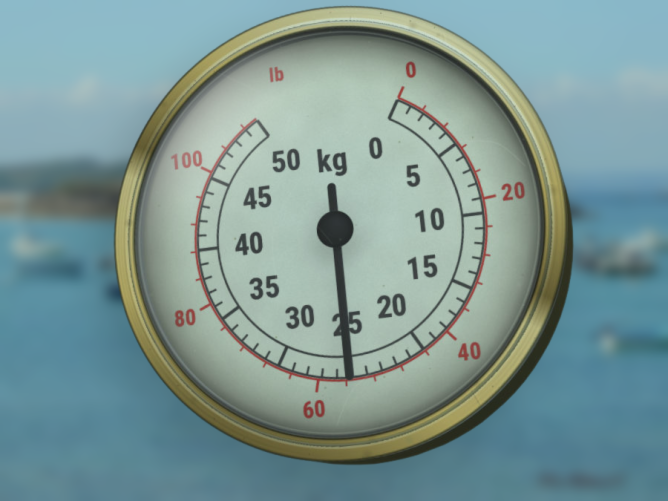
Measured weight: 25 kg
